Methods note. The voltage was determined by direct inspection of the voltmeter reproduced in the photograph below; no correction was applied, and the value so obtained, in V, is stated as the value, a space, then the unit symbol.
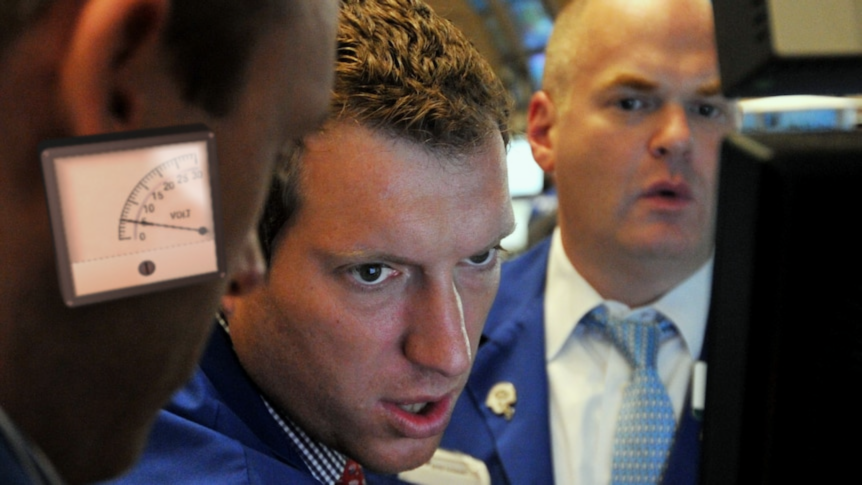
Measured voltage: 5 V
